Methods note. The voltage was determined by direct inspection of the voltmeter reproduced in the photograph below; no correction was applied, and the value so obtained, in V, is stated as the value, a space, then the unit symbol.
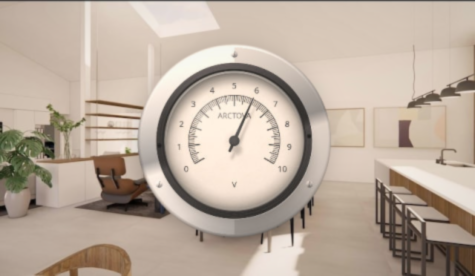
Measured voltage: 6 V
